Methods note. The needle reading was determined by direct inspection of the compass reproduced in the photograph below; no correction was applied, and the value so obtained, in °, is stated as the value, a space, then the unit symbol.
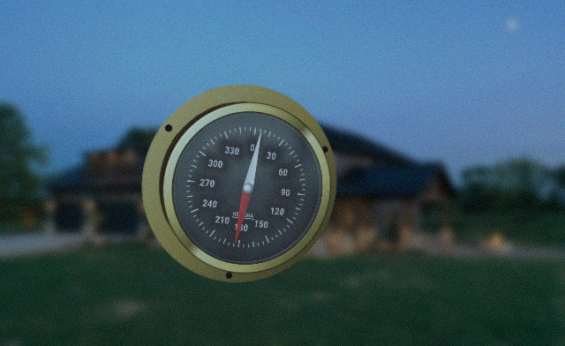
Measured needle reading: 185 °
